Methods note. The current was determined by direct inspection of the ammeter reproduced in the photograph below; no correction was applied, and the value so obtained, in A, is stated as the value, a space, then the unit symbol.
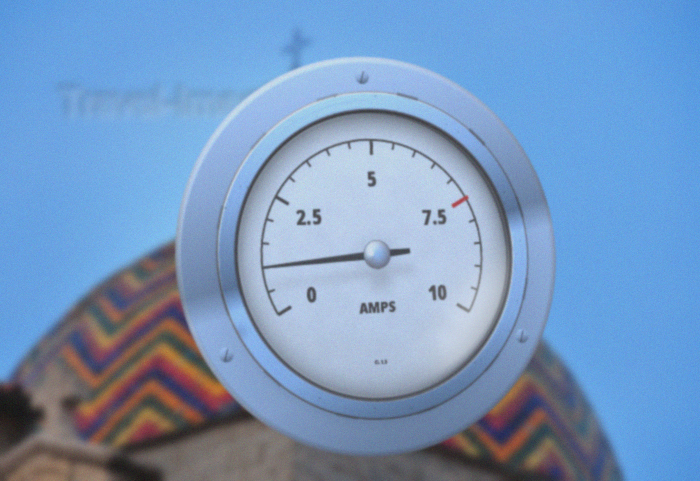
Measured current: 1 A
